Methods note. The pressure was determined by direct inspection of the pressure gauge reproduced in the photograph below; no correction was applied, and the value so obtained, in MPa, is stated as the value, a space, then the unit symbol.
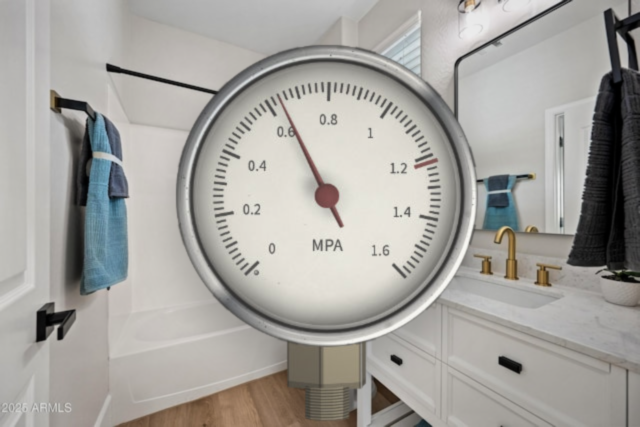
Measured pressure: 0.64 MPa
